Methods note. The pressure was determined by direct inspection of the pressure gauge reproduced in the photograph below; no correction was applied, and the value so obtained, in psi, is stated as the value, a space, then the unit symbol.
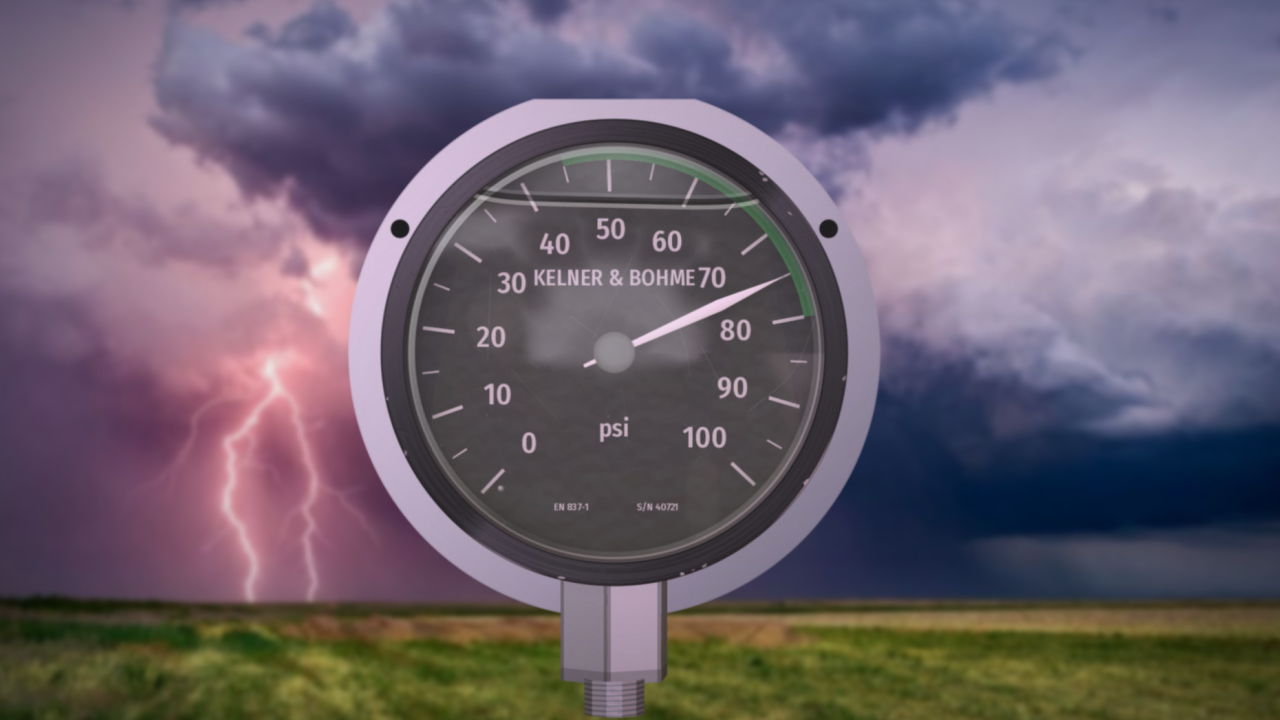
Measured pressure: 75 psi
